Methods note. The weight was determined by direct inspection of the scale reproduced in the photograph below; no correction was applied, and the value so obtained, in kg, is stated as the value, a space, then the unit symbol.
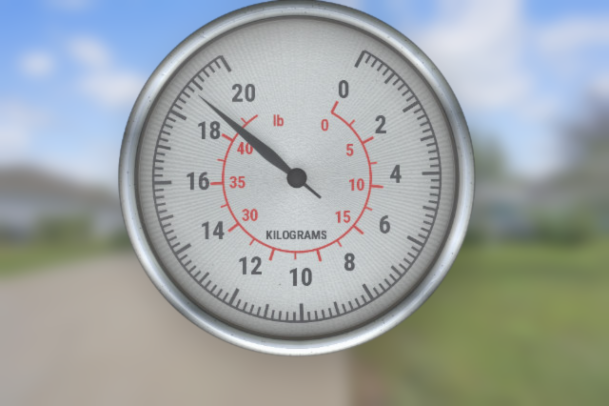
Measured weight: 18.8 kg
